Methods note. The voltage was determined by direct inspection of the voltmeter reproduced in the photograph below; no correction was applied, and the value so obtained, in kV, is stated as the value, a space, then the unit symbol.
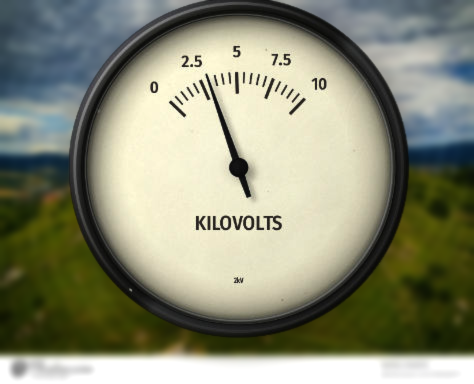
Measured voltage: 3 kV
